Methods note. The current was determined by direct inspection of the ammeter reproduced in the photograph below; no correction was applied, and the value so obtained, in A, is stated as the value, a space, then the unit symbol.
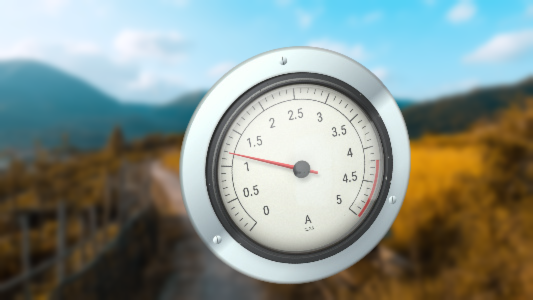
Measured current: 1.2 A
